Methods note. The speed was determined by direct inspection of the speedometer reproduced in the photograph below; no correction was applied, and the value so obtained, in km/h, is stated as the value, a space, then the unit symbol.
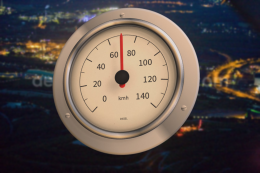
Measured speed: 70 km/h
